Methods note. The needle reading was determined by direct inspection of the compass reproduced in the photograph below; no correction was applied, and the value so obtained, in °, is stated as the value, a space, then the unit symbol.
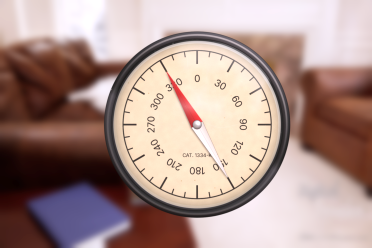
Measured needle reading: 330 °
